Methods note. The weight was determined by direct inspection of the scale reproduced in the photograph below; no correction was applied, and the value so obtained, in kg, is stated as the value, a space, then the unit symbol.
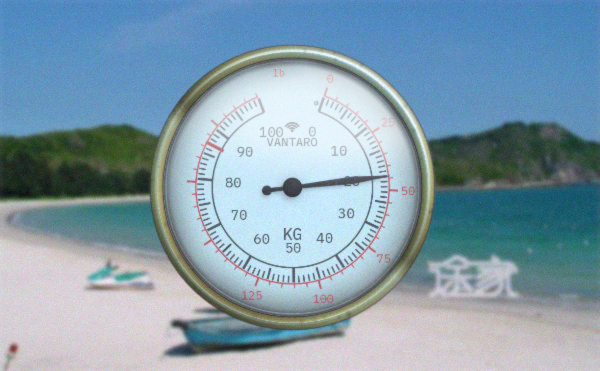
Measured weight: 20 kg
